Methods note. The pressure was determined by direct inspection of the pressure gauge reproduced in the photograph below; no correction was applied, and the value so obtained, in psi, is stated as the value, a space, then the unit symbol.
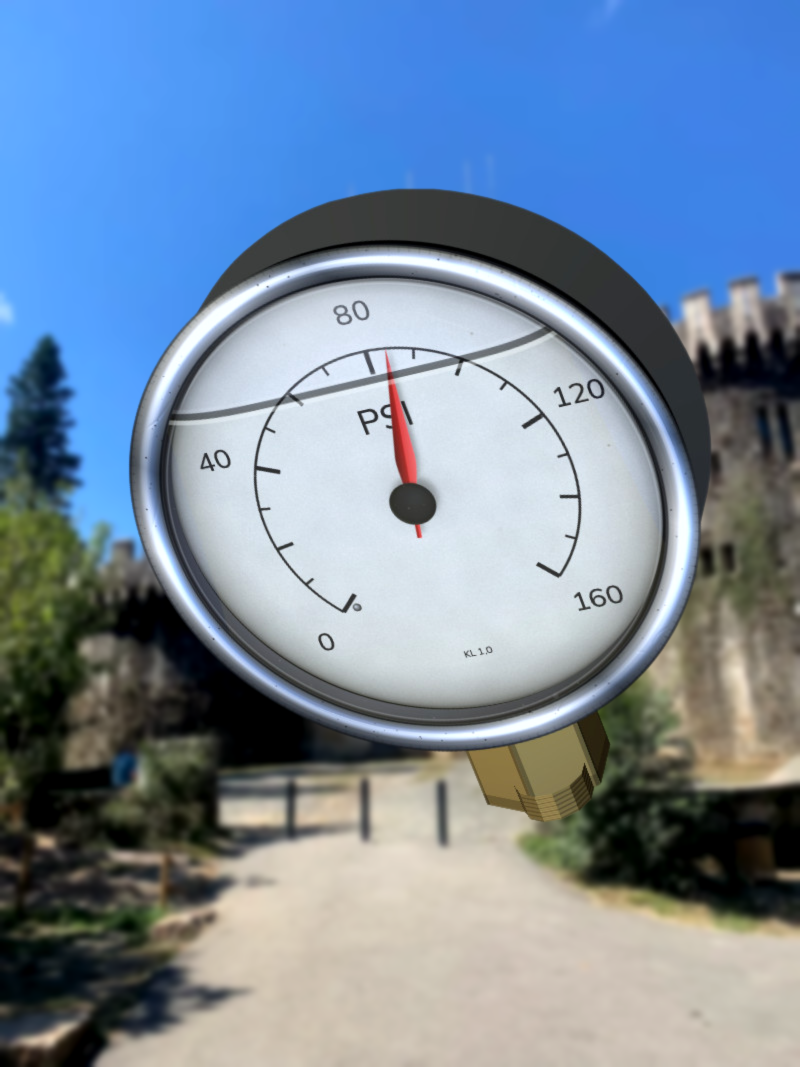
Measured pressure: 85 psi
